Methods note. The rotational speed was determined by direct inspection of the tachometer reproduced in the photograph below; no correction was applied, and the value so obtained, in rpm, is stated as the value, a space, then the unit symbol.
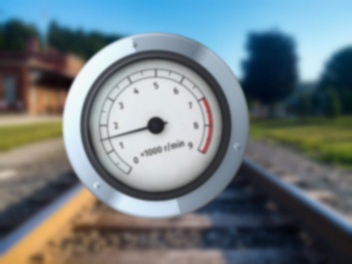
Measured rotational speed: 1500 rpm
